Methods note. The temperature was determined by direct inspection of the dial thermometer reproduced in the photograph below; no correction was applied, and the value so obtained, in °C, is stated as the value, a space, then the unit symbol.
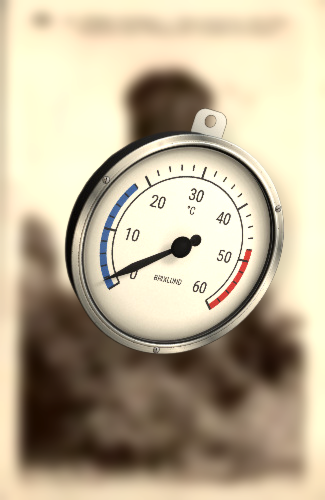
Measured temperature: 2 °C
